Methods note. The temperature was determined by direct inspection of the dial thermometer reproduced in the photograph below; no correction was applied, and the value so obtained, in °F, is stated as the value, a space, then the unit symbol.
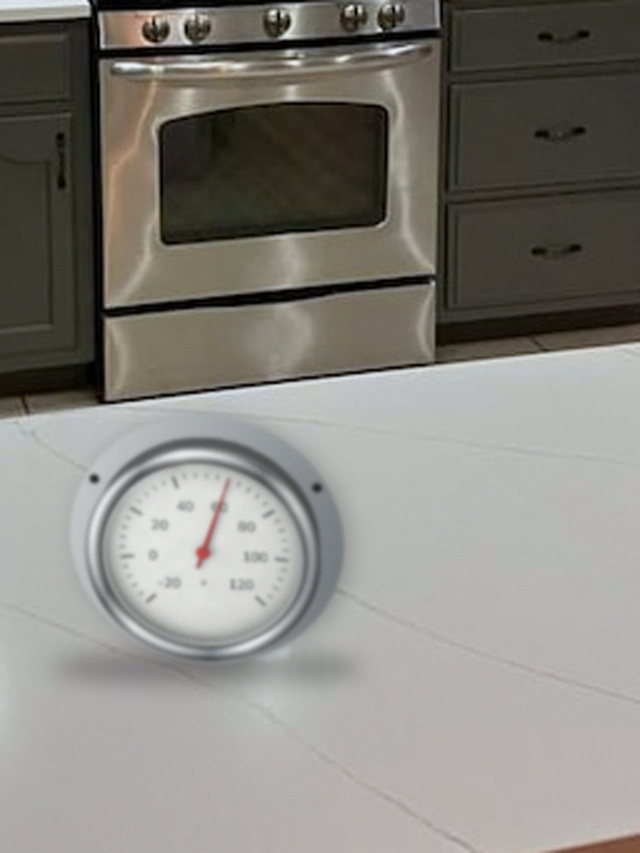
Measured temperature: 60 °F
